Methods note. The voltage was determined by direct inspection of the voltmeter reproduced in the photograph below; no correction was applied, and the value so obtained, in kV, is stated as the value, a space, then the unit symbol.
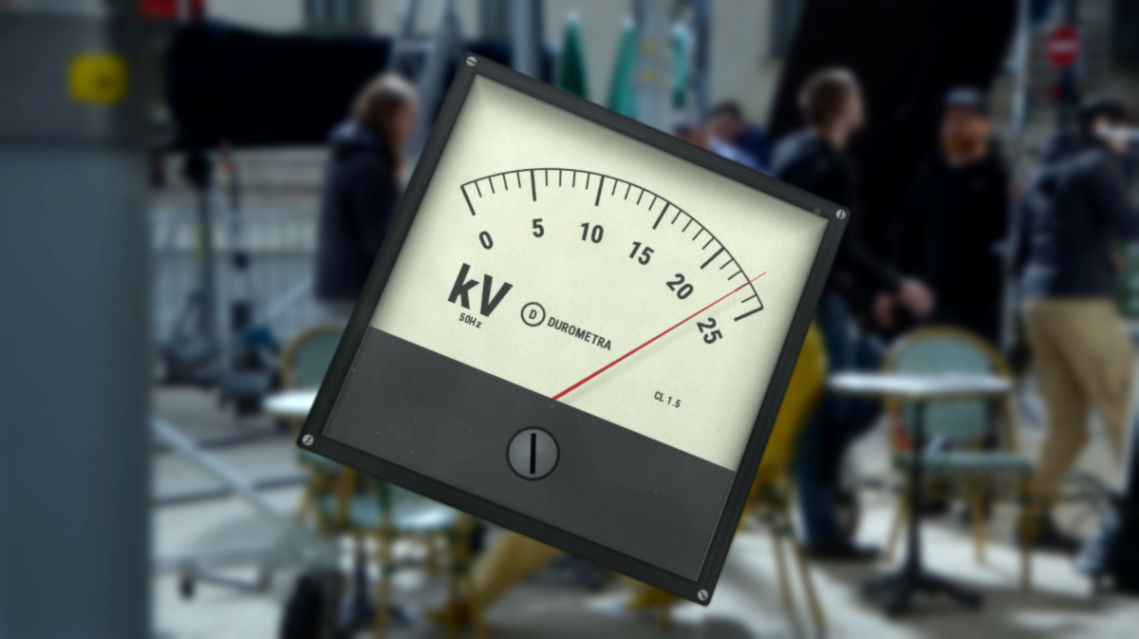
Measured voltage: 23 kV
